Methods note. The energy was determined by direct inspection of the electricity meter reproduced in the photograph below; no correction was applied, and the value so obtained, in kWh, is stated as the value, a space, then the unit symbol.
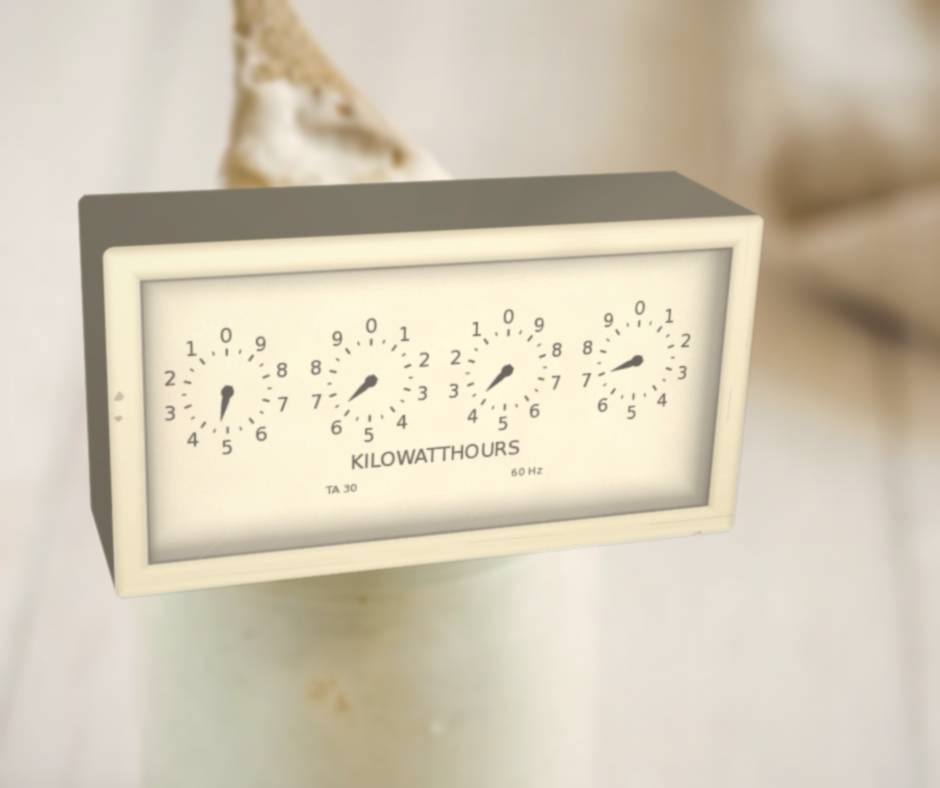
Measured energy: 4637 kWh
